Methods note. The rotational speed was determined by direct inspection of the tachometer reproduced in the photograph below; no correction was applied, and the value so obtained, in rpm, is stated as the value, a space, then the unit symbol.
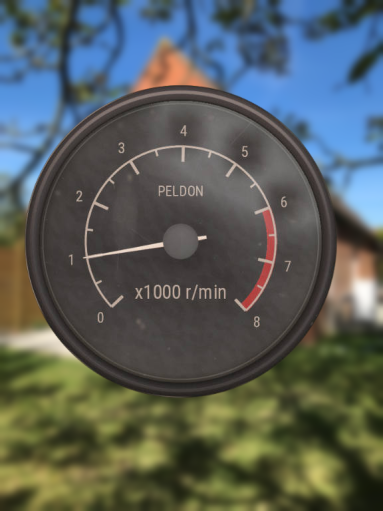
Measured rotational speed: 1000 rpm
